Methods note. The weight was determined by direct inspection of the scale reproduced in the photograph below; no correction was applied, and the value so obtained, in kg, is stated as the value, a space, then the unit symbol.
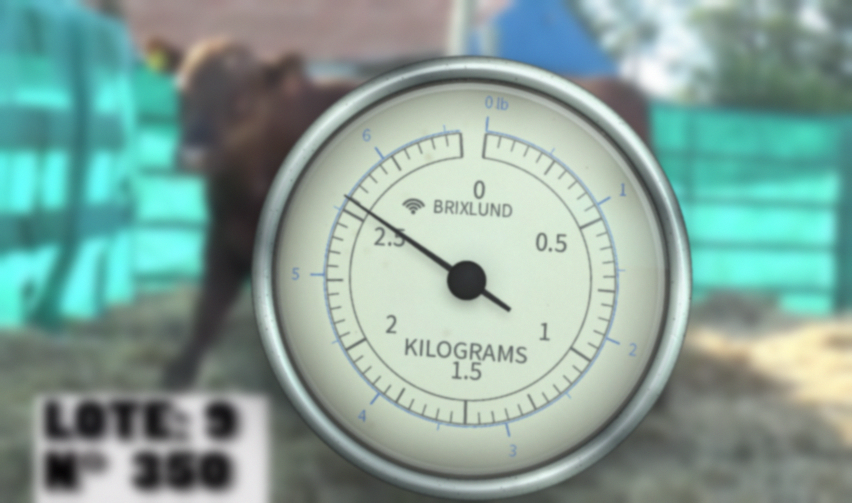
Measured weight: 2.55 kg
